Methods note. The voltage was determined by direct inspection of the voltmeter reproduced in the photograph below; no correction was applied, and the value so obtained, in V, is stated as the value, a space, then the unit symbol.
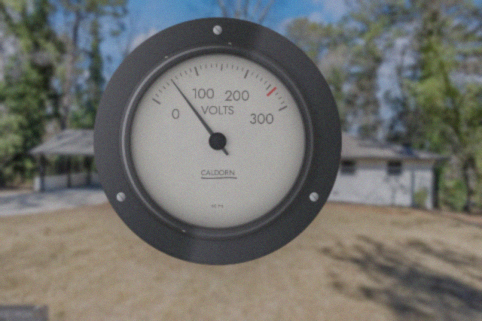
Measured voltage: 50 V
